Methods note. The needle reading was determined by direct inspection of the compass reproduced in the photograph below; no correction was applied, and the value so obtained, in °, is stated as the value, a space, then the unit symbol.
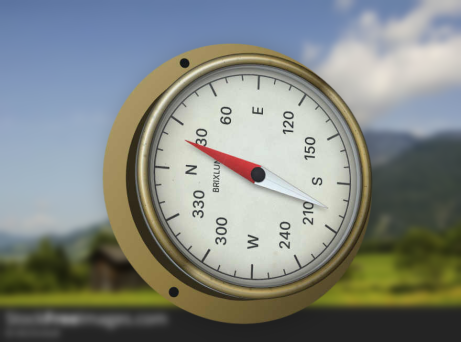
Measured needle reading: 20 °
